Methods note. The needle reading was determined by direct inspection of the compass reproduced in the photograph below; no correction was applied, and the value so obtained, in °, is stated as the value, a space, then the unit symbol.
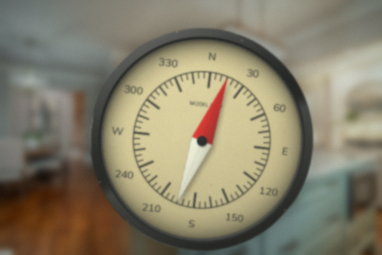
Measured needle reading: 15 °
